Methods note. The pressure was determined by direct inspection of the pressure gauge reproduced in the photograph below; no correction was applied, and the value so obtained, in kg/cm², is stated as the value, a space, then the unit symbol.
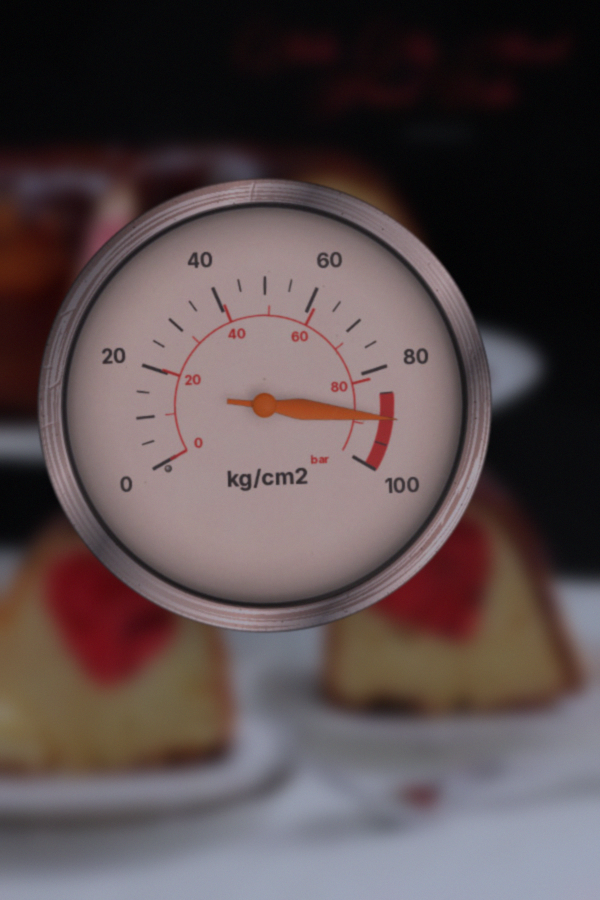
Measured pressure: 90 kg/cm²
